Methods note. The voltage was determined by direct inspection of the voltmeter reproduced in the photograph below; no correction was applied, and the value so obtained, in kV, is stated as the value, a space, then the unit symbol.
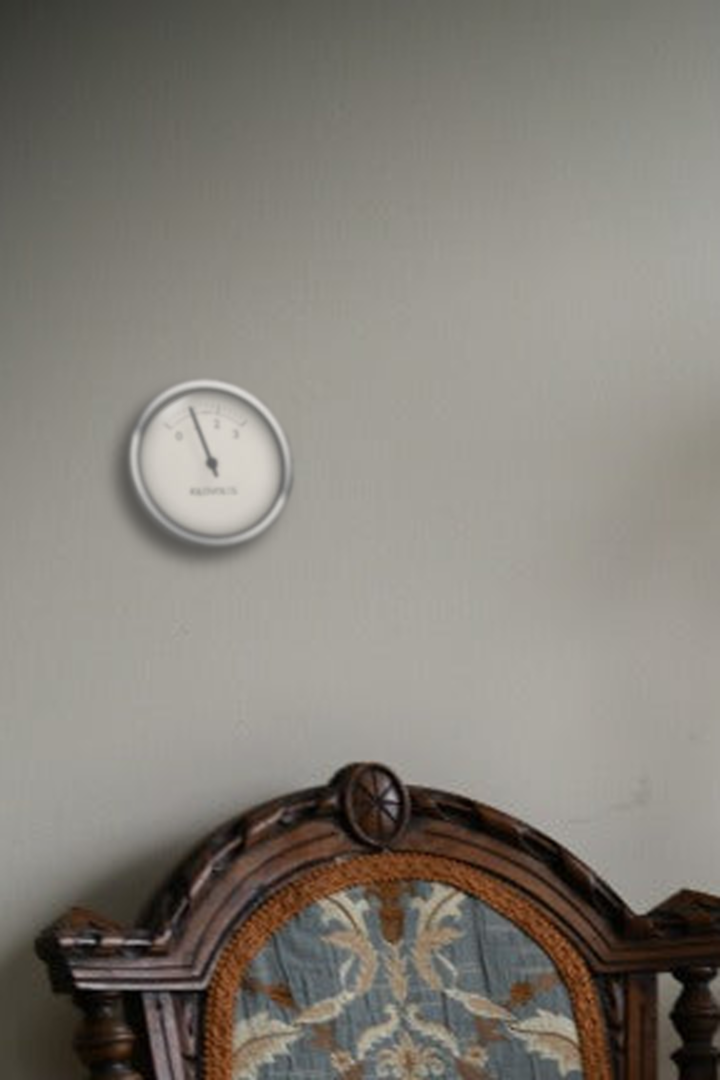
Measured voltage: 1 kV
